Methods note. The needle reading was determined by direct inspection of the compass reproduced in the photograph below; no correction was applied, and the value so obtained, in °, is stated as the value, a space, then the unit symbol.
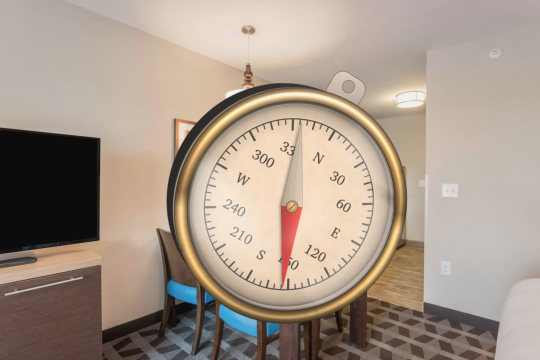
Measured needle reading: 155 °
